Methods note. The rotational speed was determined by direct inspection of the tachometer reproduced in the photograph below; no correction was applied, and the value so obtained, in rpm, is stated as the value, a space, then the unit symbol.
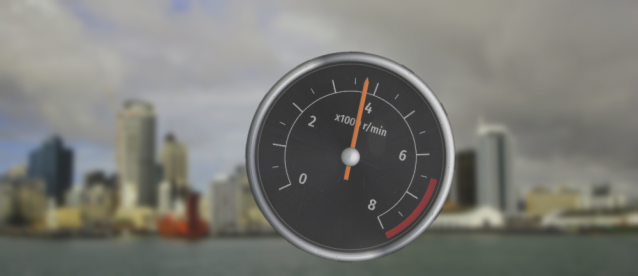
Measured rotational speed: 3750 rpm
